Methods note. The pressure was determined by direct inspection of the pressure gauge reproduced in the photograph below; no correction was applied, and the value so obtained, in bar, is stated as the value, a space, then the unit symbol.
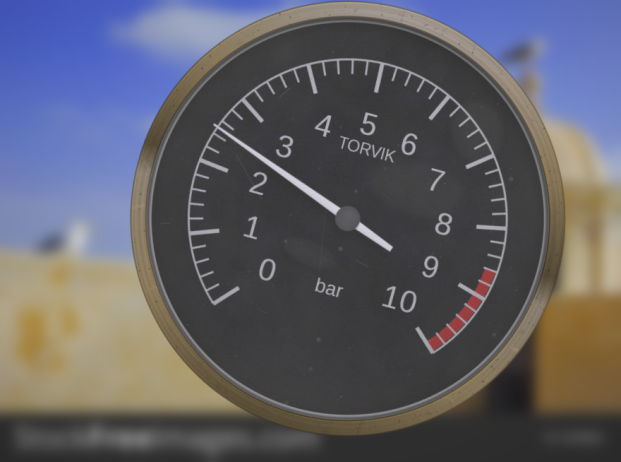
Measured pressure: 2.5 bar
